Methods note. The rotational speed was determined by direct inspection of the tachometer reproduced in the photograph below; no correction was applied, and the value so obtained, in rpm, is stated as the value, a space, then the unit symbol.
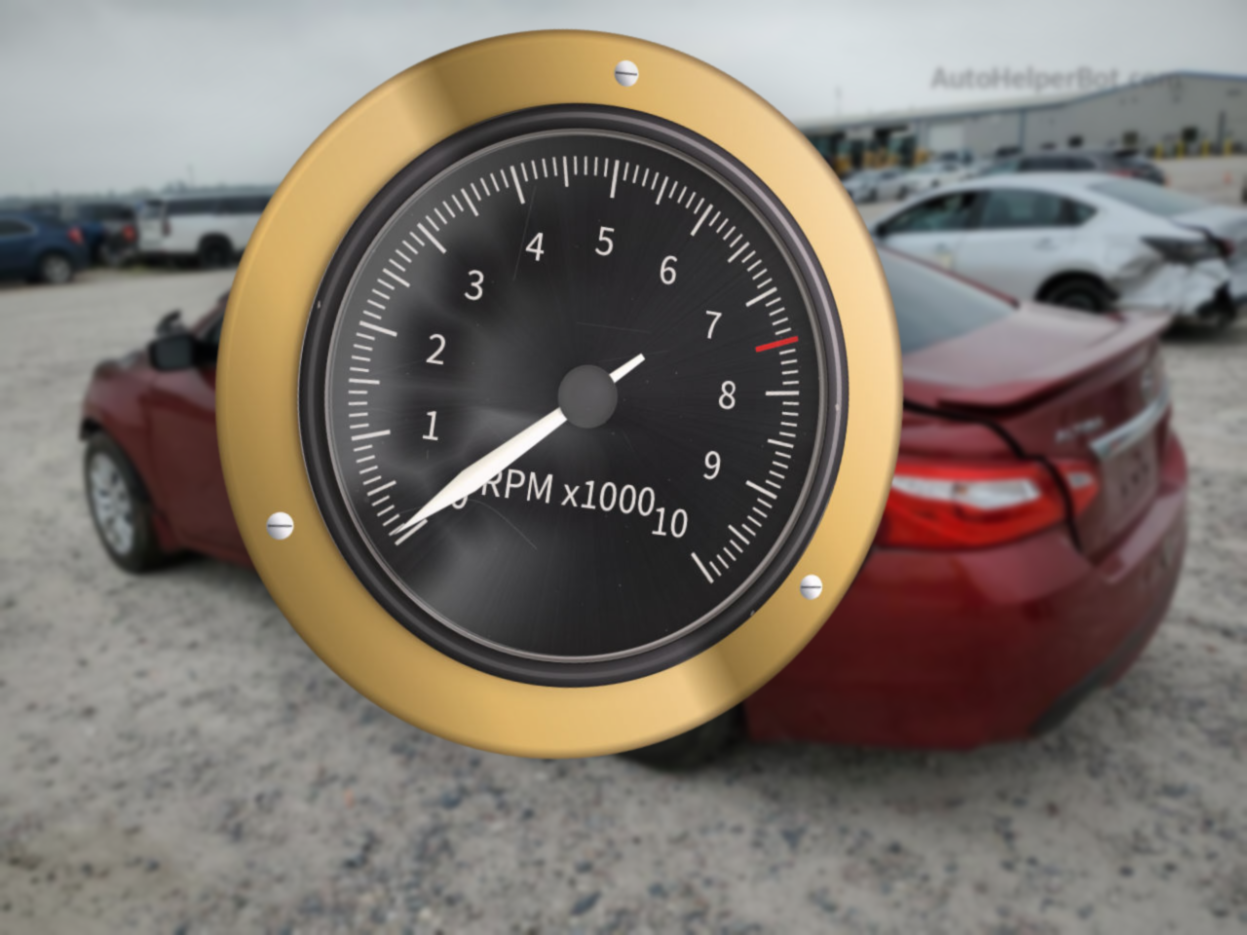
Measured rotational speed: 100 rpm
